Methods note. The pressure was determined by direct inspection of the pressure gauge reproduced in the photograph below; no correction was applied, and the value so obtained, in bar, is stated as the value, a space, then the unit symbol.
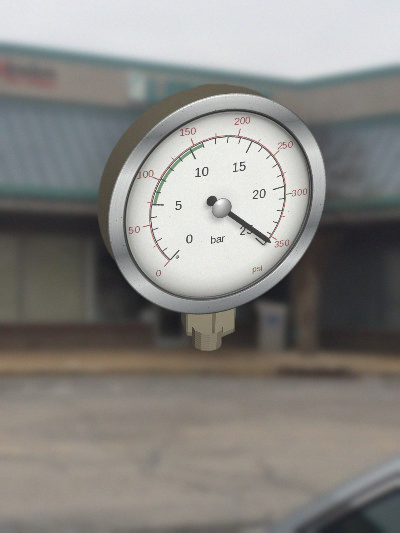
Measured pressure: 24.5 bar
